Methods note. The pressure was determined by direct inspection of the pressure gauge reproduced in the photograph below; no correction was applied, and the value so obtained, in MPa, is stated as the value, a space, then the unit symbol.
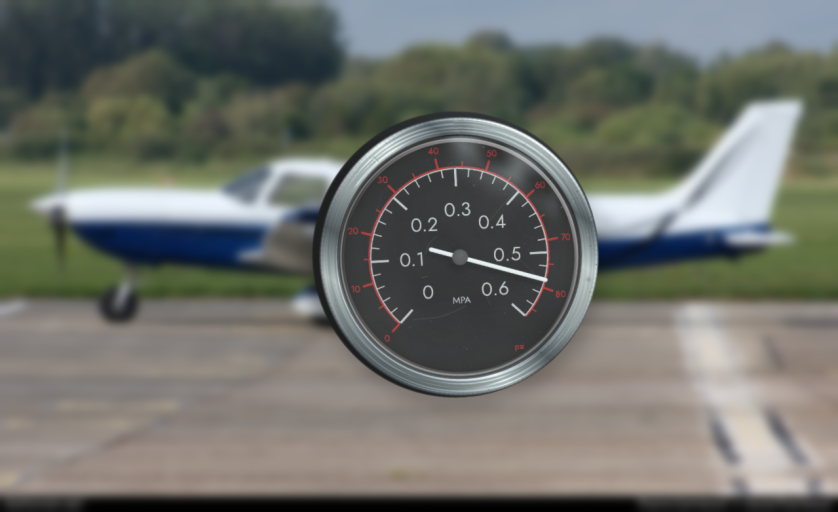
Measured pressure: 0.54 MPa
